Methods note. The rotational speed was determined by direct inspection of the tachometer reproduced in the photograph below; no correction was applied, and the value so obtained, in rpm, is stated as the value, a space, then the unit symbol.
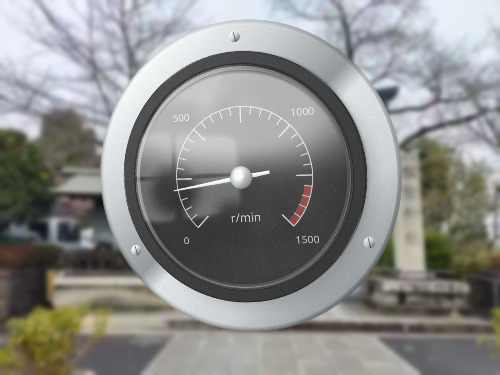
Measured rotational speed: 200 rpm
